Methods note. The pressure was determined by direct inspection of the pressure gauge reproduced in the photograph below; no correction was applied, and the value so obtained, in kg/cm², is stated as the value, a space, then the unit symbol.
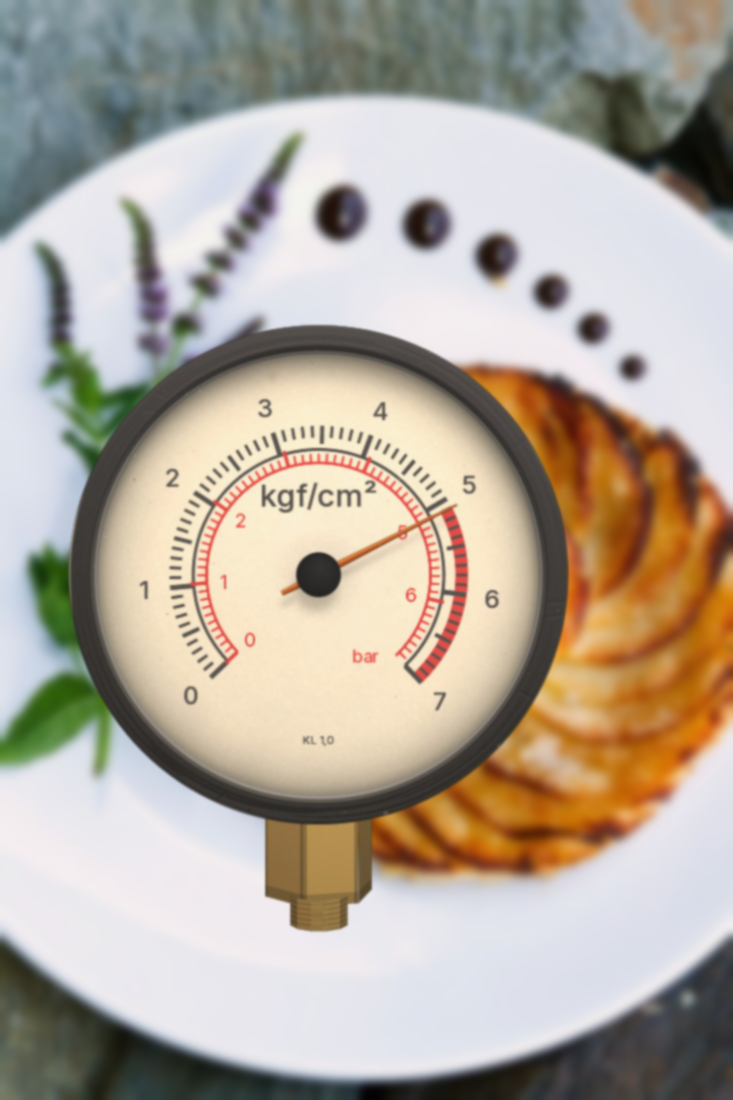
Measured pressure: 5.1 kg/cm²
